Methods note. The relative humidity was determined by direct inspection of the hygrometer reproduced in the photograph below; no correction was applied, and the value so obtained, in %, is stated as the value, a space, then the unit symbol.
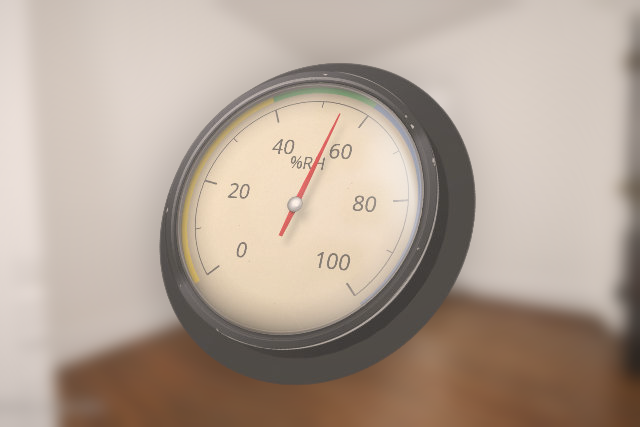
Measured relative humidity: 55 %
